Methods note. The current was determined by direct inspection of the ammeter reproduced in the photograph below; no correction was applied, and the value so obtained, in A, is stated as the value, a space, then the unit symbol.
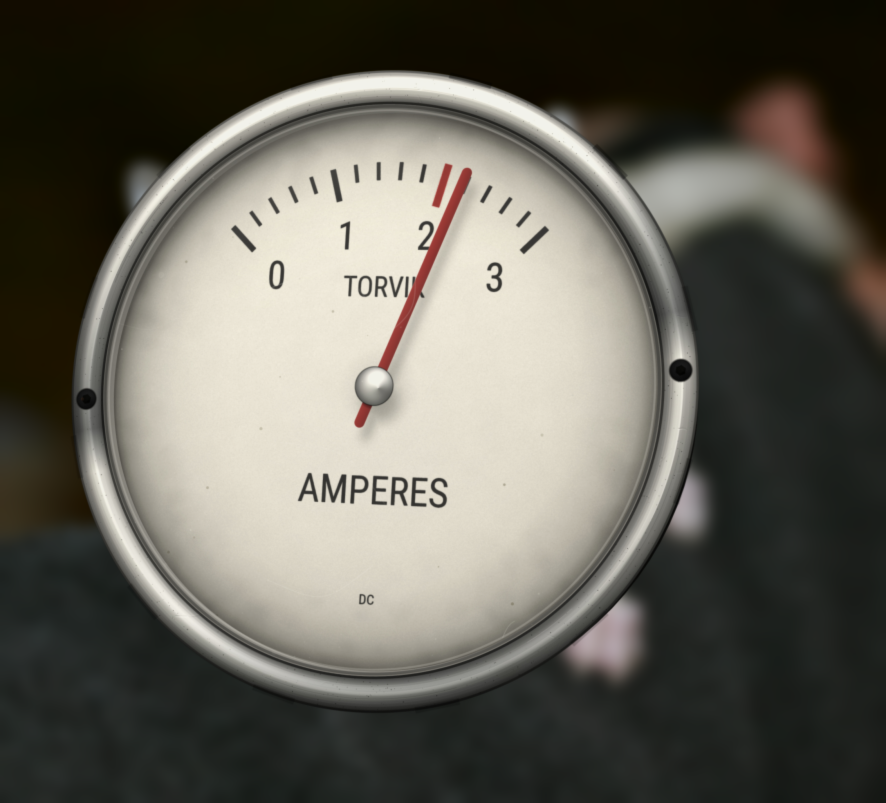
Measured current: 2.2 A
